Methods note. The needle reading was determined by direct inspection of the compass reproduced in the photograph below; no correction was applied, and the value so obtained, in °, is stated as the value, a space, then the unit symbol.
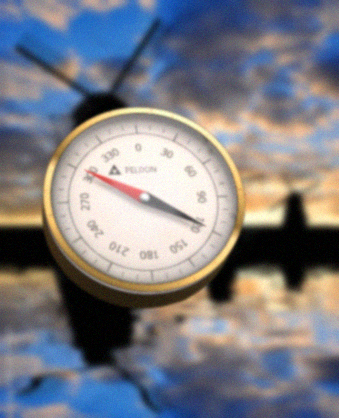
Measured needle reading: 300 °
